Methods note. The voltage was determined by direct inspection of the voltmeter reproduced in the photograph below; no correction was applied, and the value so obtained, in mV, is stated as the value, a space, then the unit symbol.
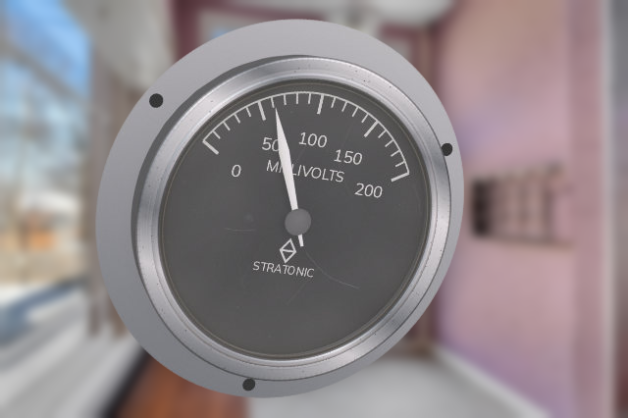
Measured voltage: 60 mV
